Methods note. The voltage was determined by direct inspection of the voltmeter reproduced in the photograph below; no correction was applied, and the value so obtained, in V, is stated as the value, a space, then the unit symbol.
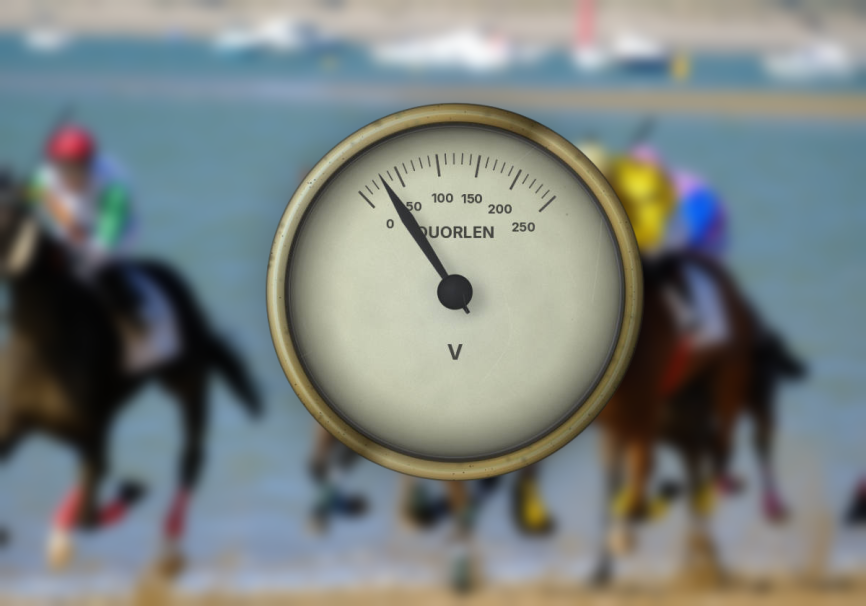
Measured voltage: 30 V
